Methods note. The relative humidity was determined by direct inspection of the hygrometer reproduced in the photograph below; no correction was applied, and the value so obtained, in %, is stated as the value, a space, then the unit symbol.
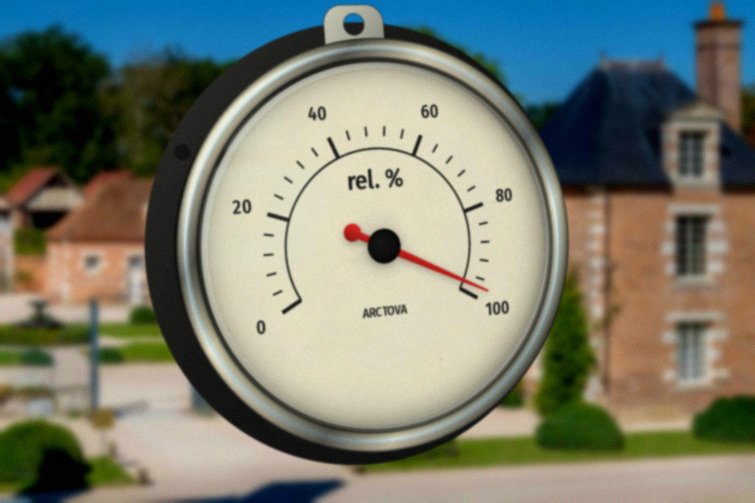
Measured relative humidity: 98 %
